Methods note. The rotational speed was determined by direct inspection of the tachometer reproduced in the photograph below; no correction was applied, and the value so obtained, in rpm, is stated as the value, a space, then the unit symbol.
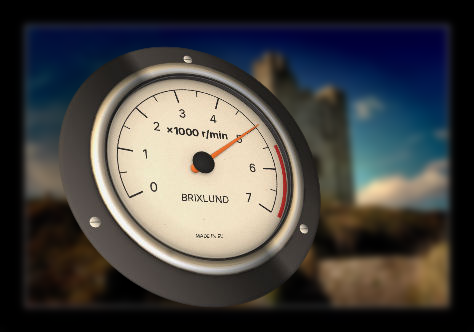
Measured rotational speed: 5000 rpm
